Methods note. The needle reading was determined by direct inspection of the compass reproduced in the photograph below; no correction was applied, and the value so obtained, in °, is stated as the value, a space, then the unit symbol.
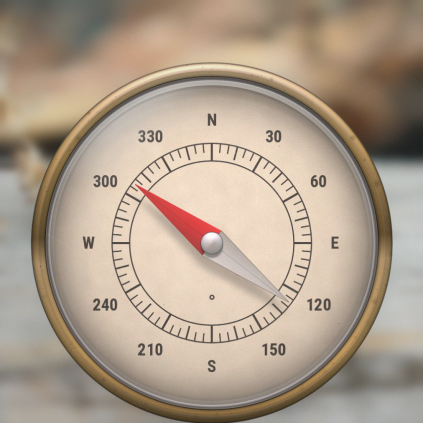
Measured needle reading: 307.5 °
